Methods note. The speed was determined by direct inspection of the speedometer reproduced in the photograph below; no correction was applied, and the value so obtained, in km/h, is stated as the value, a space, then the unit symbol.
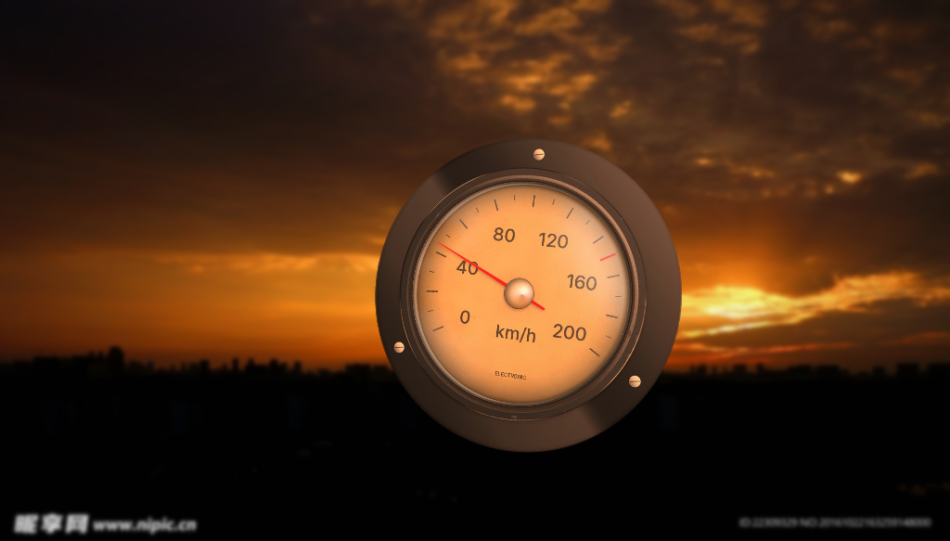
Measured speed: 45 km/h
